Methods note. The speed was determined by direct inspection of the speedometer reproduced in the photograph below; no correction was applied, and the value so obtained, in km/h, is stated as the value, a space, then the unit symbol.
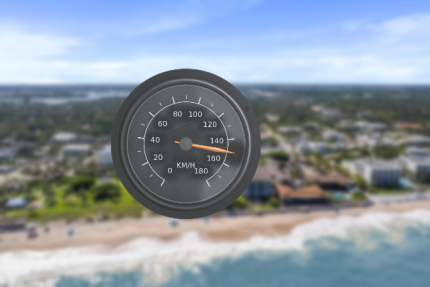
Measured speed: 150 km/h
